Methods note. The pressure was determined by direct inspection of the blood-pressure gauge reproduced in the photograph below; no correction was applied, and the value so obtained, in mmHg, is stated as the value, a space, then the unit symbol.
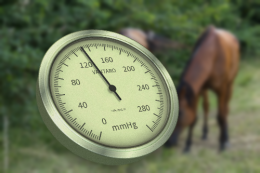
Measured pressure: 130 mmHg
